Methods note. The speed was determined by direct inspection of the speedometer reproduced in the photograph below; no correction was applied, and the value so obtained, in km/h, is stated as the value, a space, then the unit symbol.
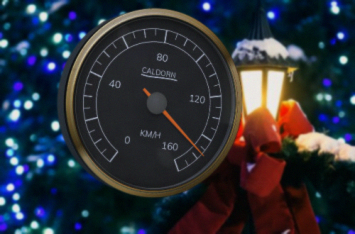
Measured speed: 147.5 km/h
